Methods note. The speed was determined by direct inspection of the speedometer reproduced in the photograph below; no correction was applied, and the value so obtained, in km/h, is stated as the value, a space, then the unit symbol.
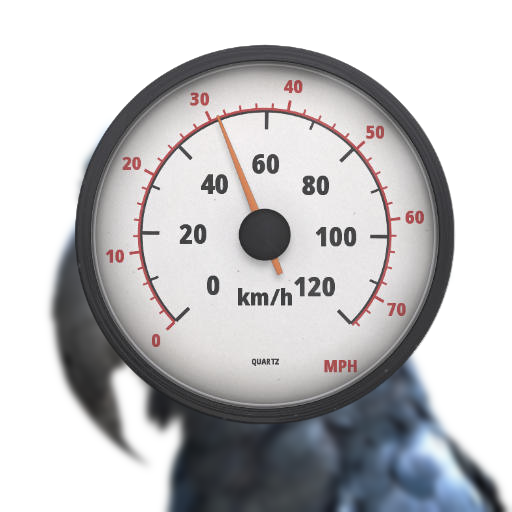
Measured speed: 50 km/h
